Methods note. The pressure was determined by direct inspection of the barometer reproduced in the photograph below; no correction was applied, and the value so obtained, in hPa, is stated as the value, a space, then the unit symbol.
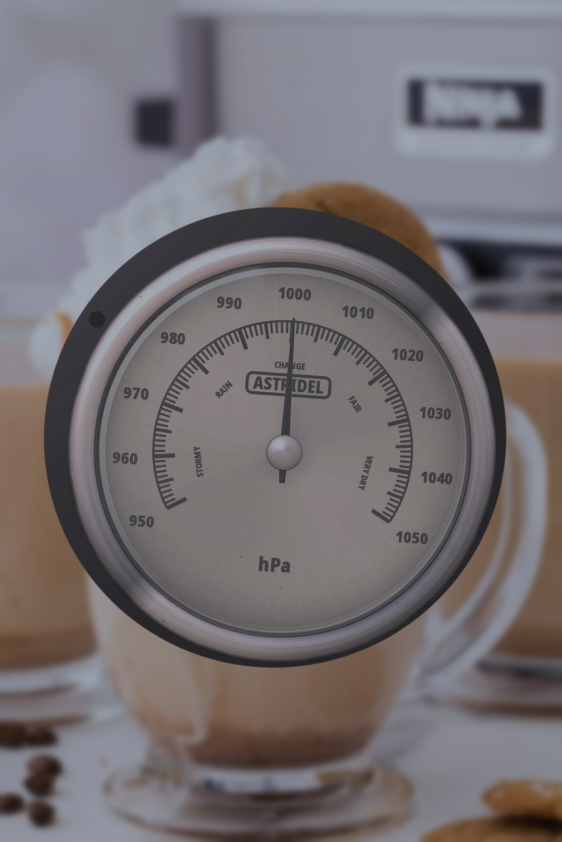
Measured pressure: 1000 hPa
